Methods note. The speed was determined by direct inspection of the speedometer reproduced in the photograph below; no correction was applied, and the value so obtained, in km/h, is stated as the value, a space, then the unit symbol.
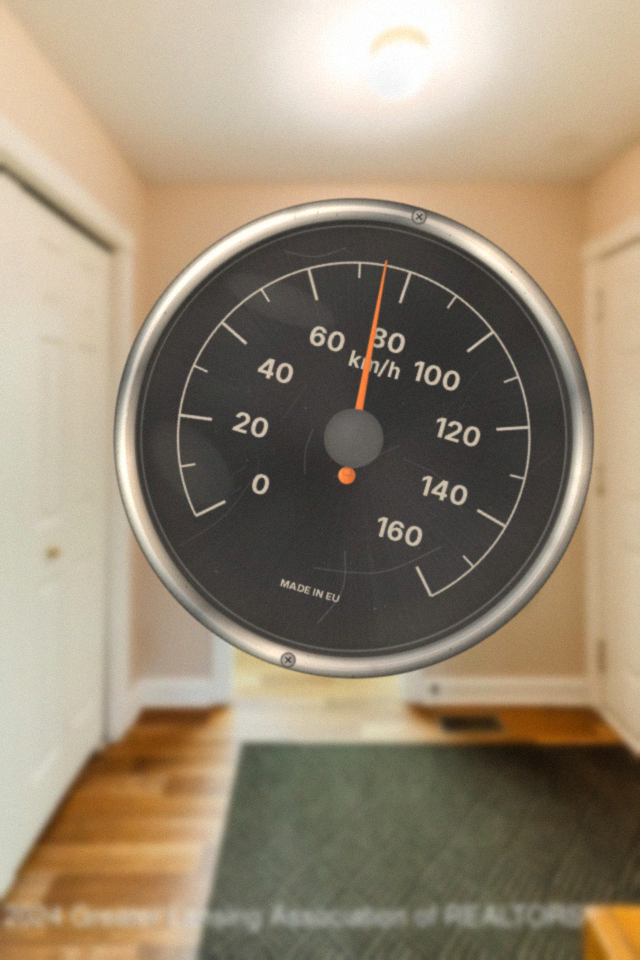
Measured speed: 75 km/h
